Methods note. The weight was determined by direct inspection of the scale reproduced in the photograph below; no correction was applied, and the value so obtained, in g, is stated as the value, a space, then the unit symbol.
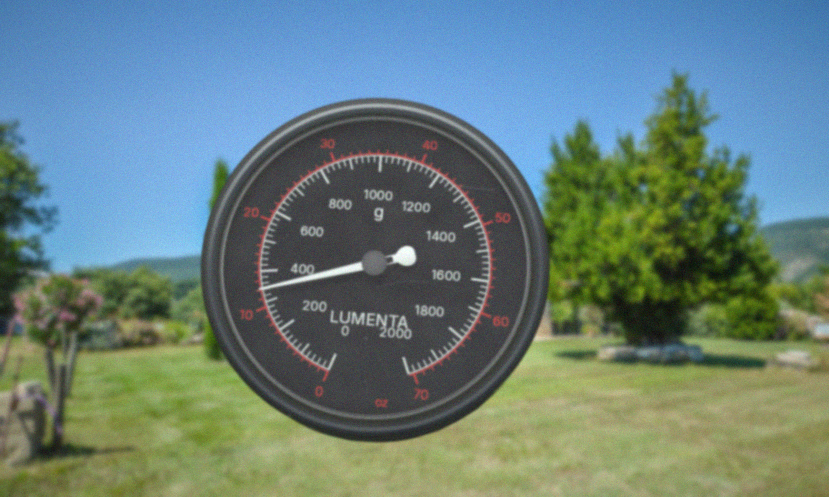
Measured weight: 340 g
